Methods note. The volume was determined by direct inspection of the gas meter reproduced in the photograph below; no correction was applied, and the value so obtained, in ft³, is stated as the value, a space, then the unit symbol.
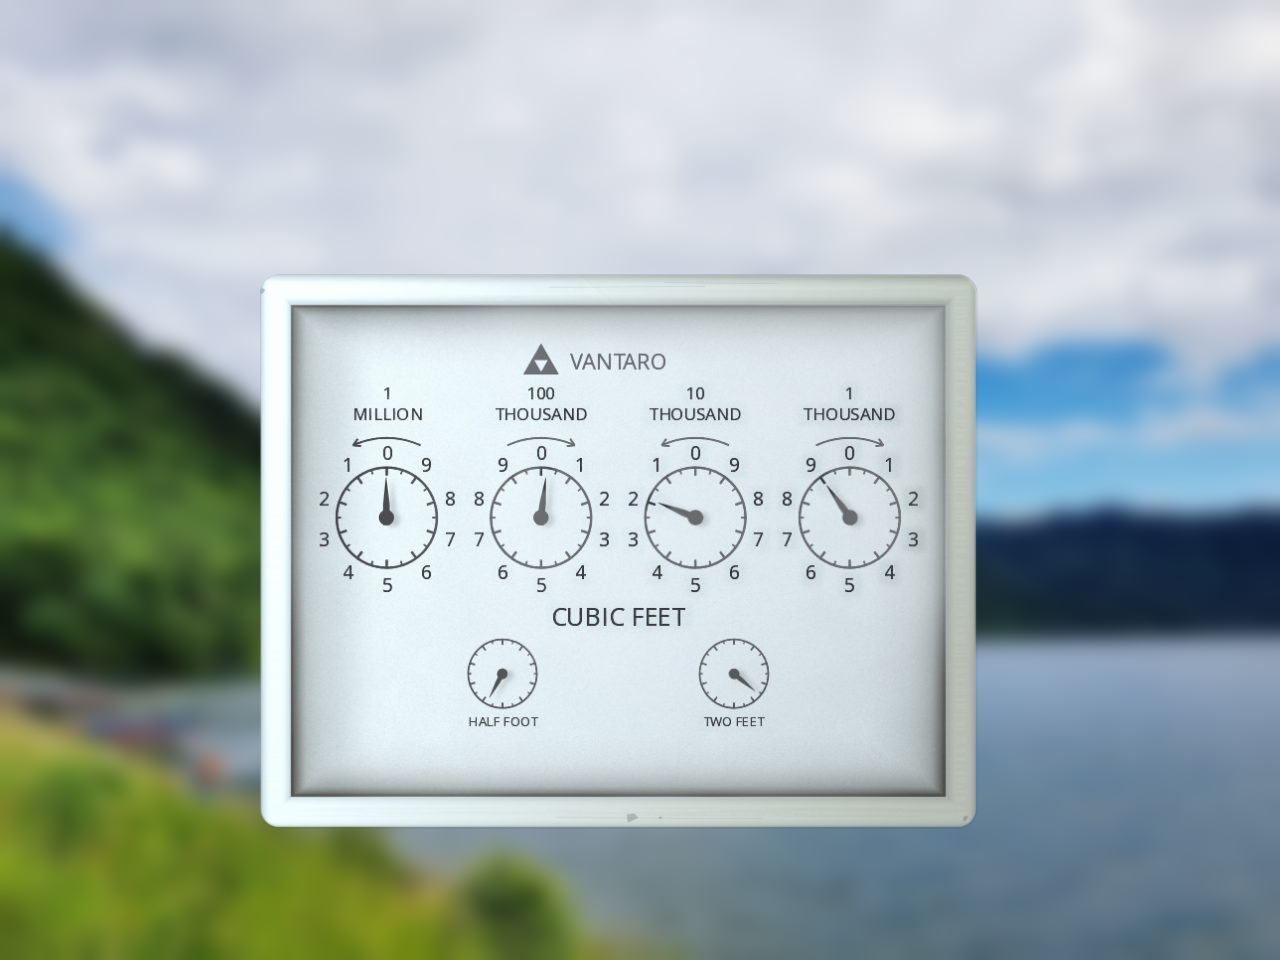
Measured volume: 1900 ft³
